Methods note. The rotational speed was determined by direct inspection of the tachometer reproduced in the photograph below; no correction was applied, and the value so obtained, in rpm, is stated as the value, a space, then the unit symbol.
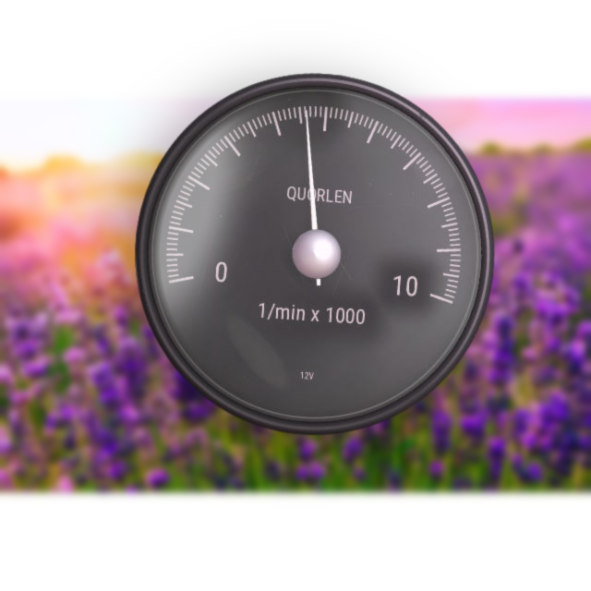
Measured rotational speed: 4600 rpm
